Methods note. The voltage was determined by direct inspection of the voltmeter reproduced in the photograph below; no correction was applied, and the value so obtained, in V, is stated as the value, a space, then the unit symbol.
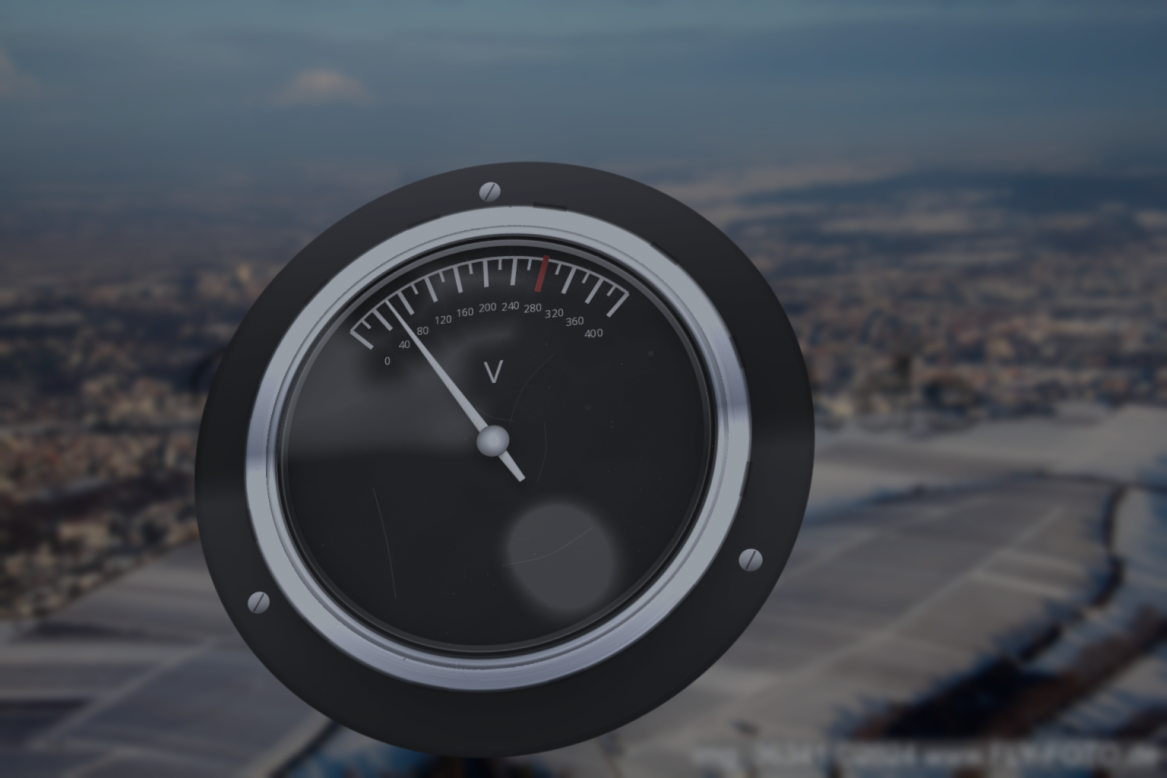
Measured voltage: 60 V
